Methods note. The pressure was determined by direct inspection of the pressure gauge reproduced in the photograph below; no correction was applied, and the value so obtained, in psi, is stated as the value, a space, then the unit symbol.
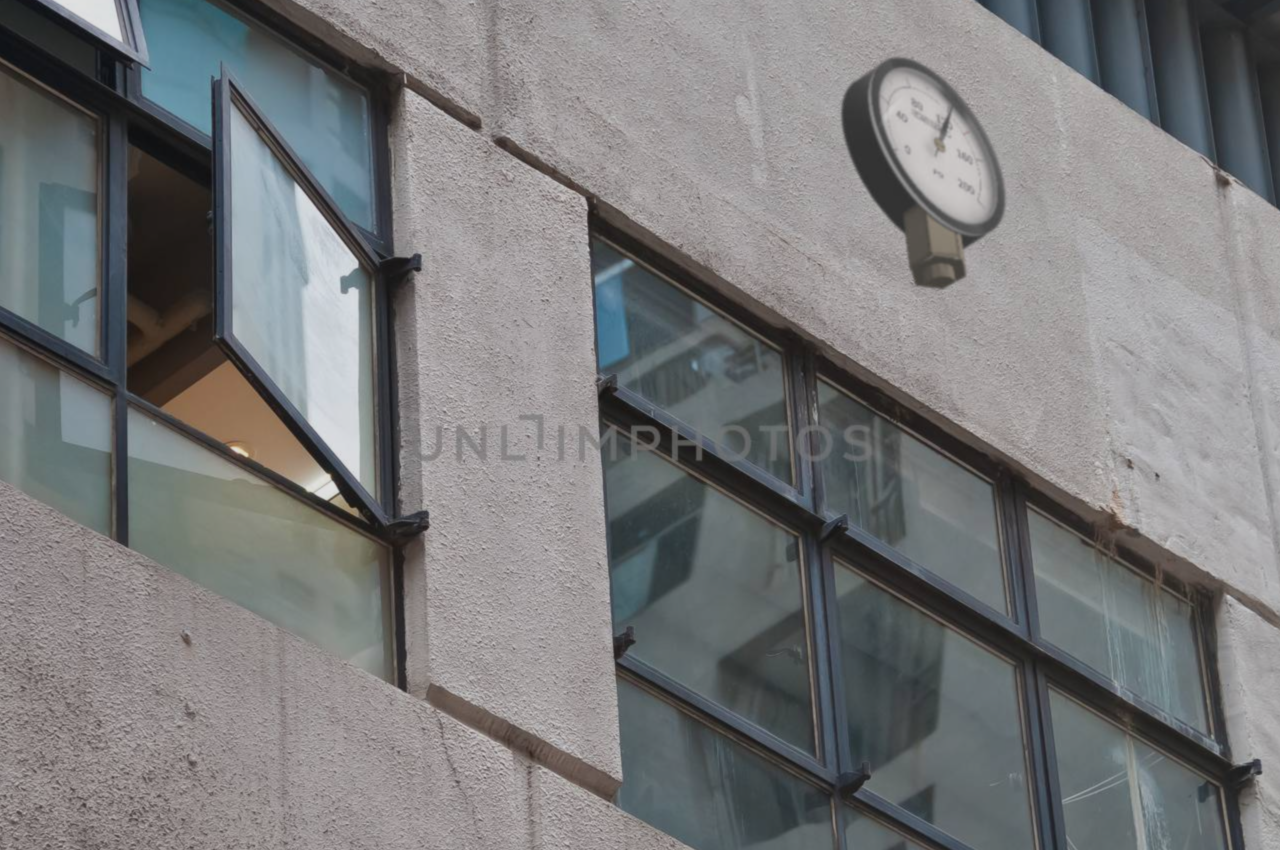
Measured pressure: 120 psi
